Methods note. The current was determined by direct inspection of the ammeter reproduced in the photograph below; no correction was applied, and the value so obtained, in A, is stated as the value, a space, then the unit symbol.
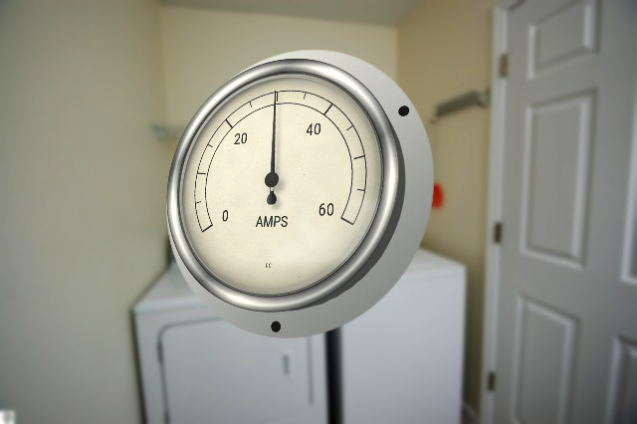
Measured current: 30 A
